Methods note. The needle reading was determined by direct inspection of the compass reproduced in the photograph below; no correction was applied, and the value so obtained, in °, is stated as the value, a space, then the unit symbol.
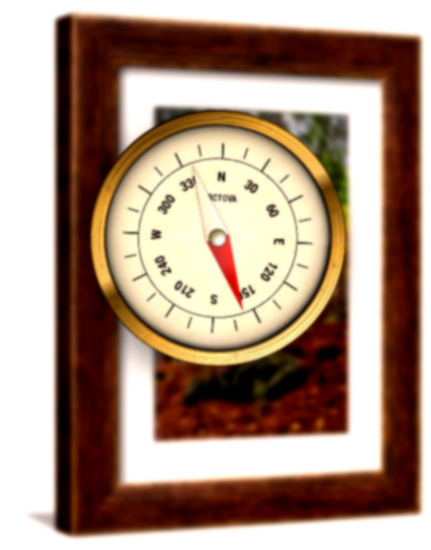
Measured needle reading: 157.5 °
